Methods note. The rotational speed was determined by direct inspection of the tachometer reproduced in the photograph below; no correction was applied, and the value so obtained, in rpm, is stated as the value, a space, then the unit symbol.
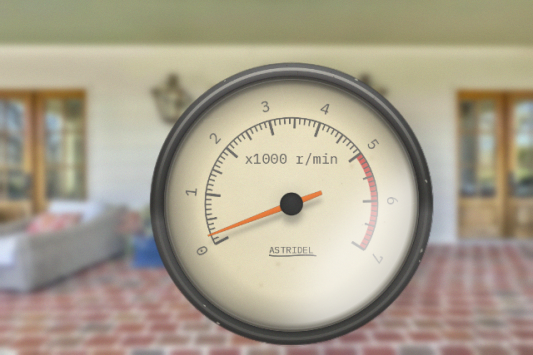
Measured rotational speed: 200 rpm
